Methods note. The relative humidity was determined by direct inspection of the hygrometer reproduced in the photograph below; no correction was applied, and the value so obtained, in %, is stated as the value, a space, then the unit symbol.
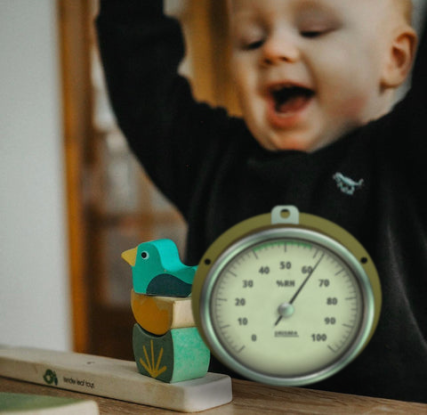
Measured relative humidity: 62 %
